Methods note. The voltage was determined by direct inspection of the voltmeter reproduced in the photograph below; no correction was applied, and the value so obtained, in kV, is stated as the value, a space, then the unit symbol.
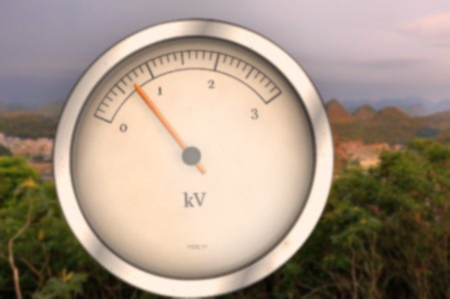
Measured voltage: 0.7 kV
